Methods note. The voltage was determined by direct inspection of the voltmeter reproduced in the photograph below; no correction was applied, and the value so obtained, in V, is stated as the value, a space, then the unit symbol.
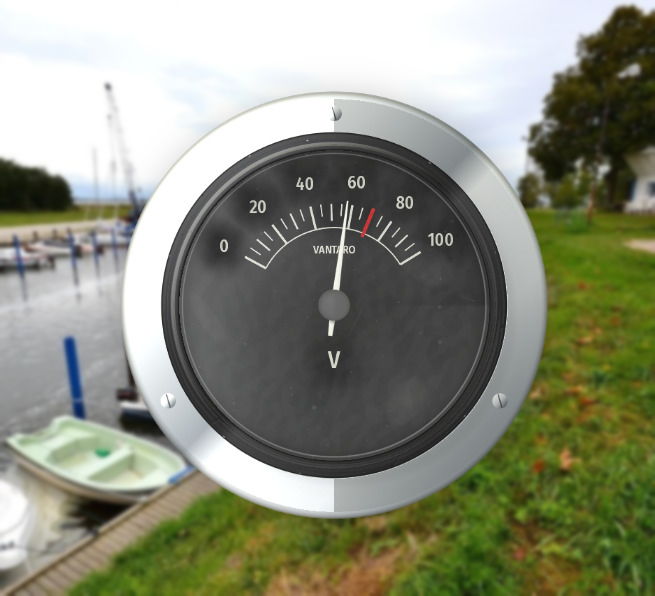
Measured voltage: 57.5 V
